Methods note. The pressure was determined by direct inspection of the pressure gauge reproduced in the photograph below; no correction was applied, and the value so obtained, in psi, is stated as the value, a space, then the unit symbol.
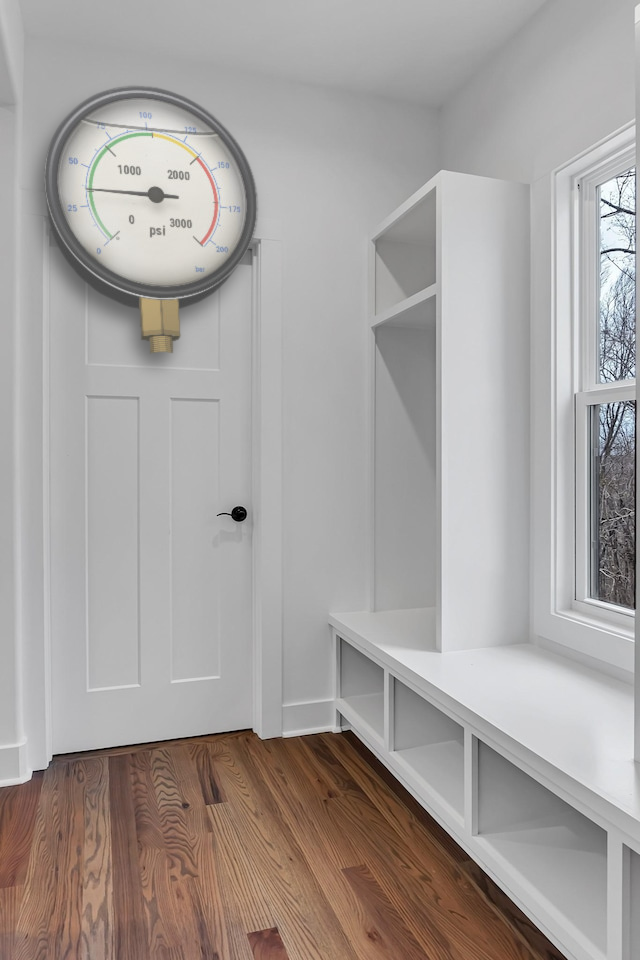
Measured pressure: 500 psi
